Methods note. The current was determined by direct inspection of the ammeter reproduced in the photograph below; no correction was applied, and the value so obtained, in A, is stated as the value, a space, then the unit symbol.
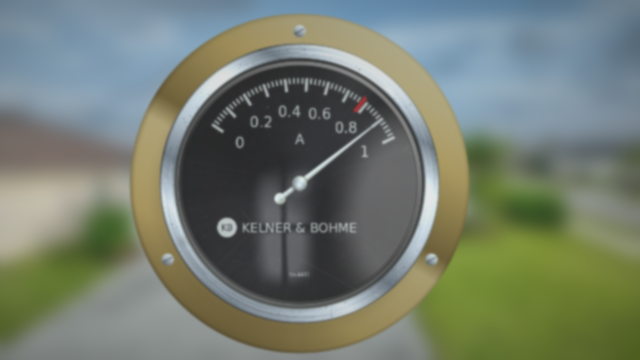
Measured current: 0.9 A
